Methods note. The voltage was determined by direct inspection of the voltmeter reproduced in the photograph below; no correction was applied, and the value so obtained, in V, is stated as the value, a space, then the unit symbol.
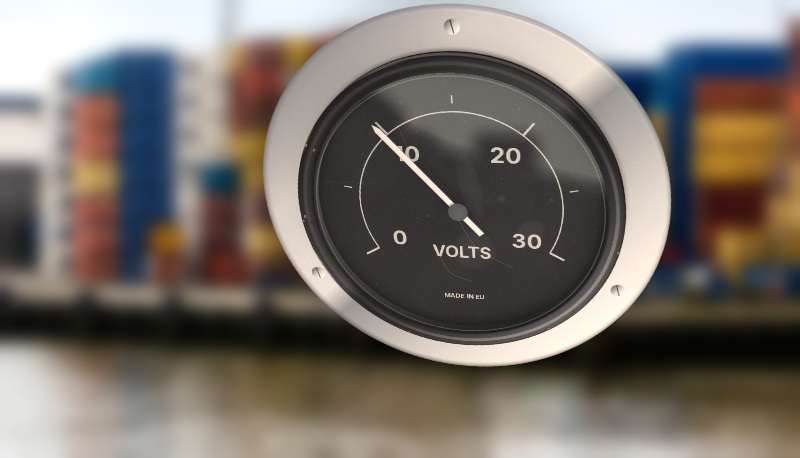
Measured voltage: 10 V
